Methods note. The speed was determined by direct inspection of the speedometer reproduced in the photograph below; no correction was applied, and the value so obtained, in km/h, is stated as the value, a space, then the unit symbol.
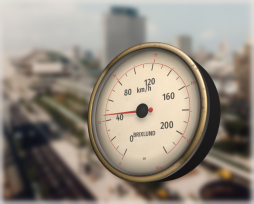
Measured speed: 45 km/h
